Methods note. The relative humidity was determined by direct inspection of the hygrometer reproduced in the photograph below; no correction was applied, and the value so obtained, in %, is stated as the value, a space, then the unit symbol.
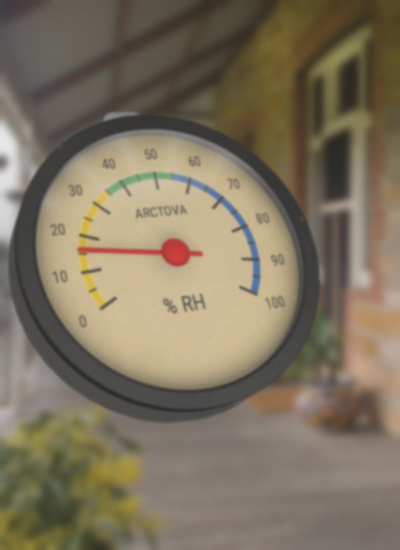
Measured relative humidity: 15 %
